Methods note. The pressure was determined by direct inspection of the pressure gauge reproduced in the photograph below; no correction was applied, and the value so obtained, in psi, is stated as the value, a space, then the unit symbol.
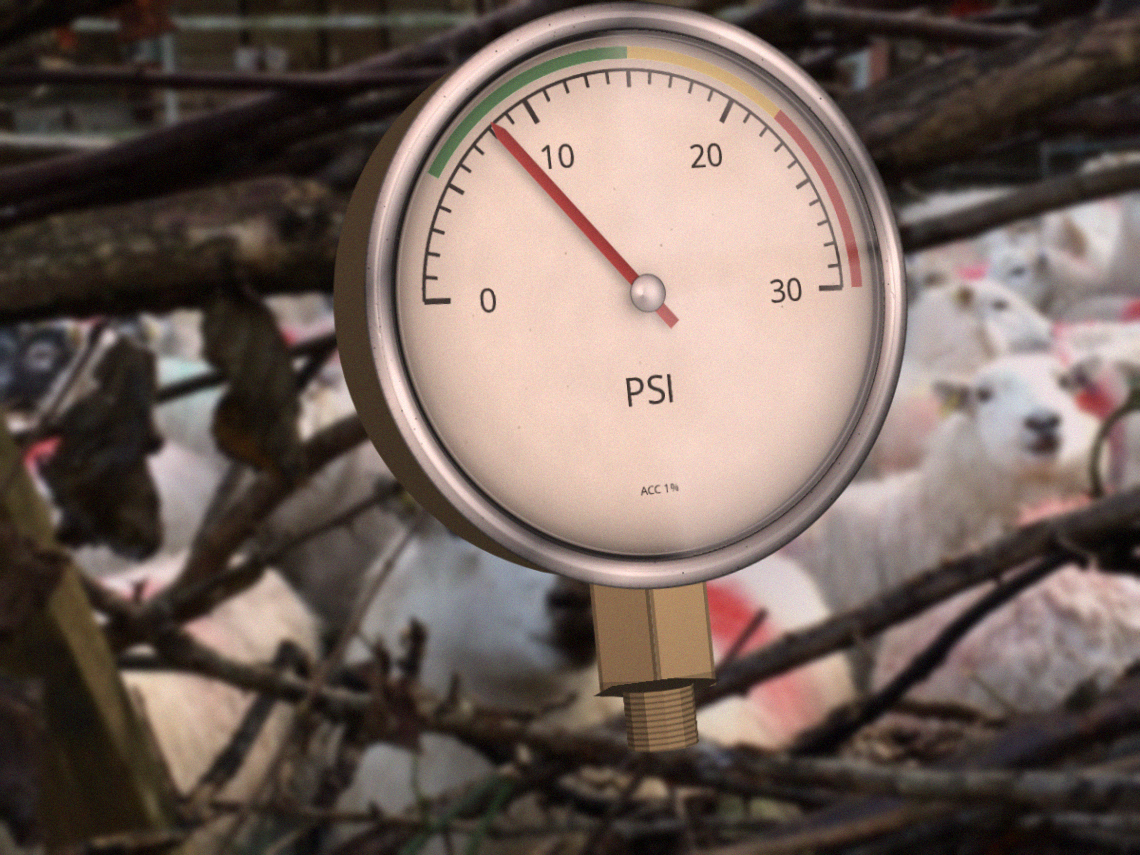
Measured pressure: 8 psi
